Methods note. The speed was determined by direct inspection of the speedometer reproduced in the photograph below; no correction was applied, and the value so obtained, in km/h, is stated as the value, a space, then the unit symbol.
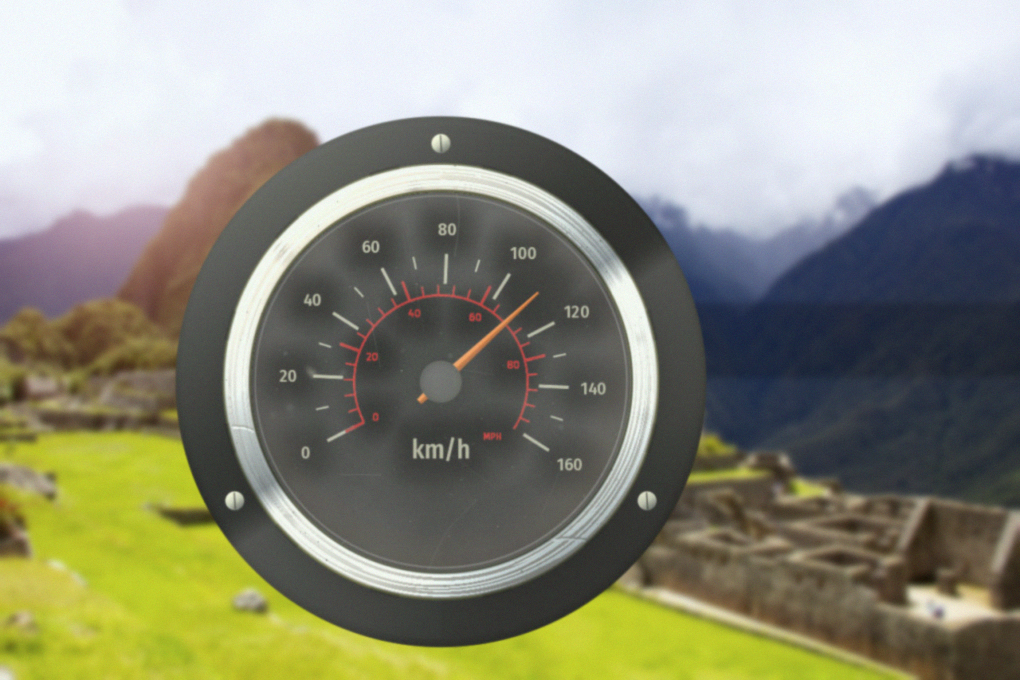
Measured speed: 110 km/h
